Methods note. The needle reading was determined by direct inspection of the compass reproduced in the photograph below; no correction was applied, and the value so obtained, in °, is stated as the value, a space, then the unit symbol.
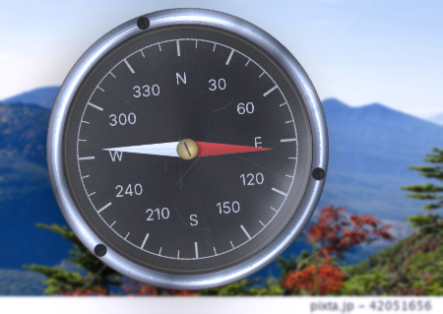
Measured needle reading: 95 °
